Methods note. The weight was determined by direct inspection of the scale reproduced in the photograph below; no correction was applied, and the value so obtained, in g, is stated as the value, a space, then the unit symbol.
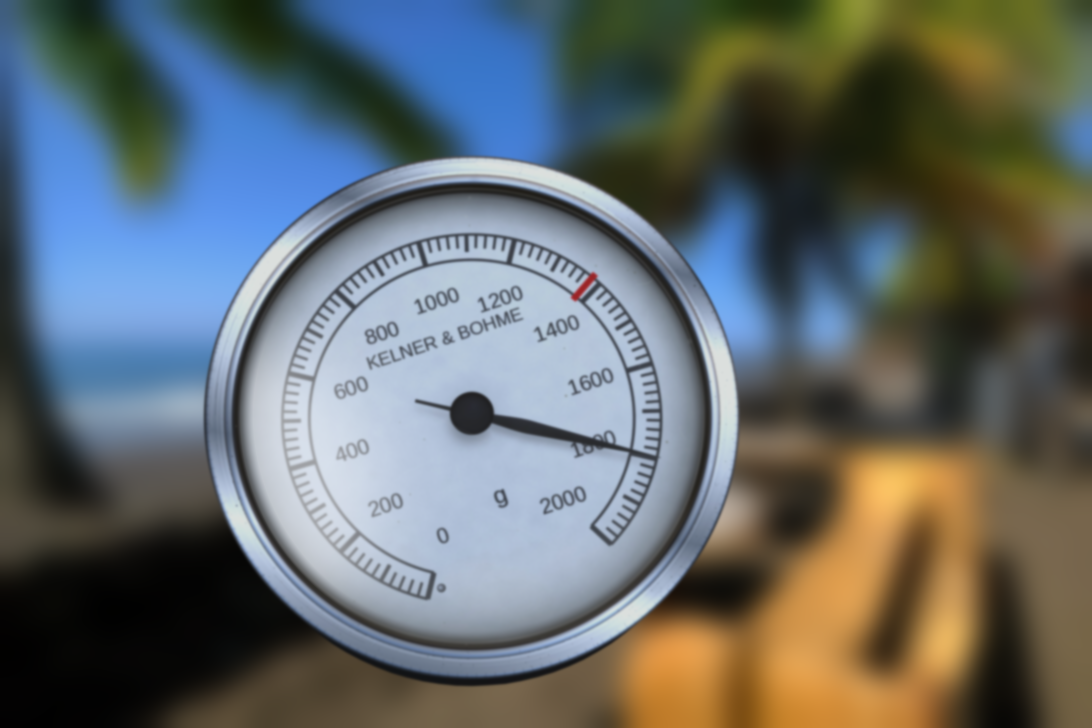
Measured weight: 1800 g
